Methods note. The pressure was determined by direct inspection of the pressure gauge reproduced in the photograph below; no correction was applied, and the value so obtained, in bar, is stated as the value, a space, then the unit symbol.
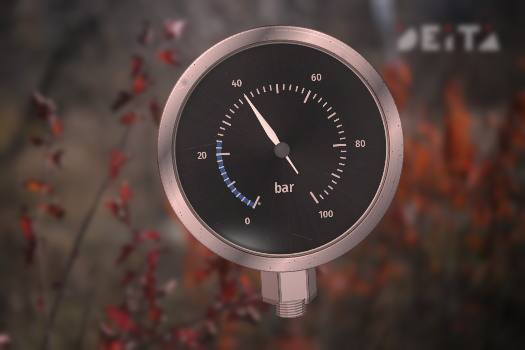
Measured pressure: 40 bar
